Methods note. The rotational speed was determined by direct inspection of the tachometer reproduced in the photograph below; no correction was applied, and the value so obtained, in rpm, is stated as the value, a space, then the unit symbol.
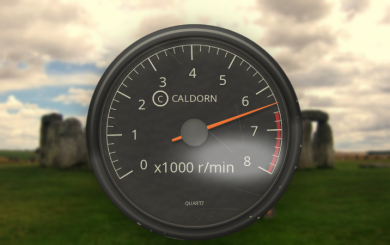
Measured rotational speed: 6400 rpm
